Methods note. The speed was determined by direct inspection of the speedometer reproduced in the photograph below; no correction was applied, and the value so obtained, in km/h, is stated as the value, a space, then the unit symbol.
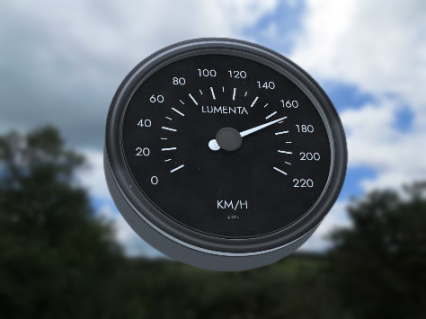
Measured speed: 170 km/h
